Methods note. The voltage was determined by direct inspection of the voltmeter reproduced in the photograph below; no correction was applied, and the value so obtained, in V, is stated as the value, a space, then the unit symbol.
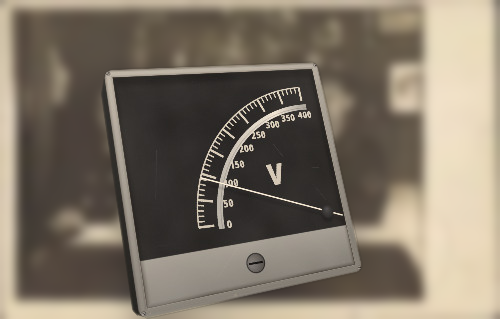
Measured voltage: 90 V
